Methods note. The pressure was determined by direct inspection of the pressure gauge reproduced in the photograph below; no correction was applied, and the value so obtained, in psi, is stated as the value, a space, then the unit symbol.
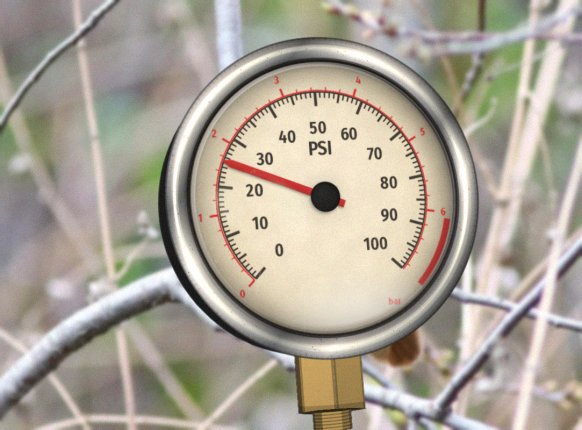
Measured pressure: 25 psi
